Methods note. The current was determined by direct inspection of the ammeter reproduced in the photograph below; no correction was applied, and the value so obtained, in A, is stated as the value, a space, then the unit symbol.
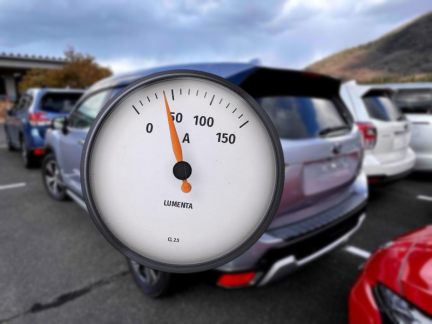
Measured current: 40 A
